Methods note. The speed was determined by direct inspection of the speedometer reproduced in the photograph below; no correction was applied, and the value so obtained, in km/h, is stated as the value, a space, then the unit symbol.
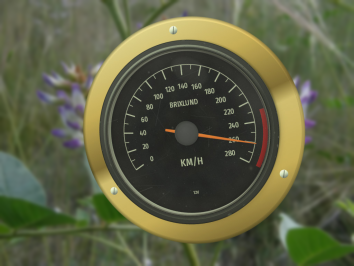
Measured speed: 260 km/h
